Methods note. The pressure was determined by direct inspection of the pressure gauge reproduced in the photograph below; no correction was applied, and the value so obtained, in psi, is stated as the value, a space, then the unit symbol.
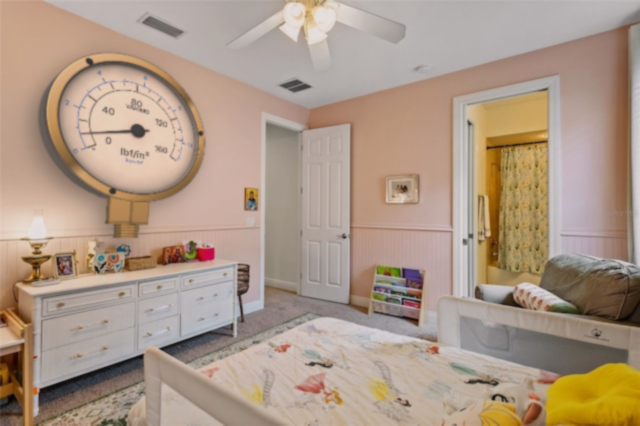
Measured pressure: 10 psi
